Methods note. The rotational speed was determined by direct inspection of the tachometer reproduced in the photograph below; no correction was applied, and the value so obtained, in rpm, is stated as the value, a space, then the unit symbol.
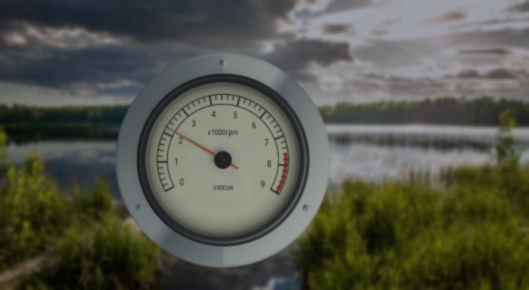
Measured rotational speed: 2200 rpm
